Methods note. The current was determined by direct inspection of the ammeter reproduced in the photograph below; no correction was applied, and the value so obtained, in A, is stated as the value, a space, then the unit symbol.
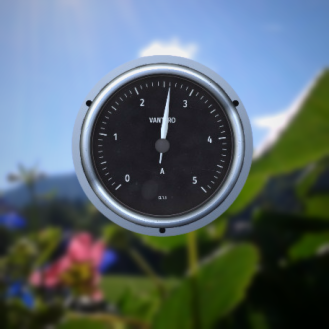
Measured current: 2.6 A
